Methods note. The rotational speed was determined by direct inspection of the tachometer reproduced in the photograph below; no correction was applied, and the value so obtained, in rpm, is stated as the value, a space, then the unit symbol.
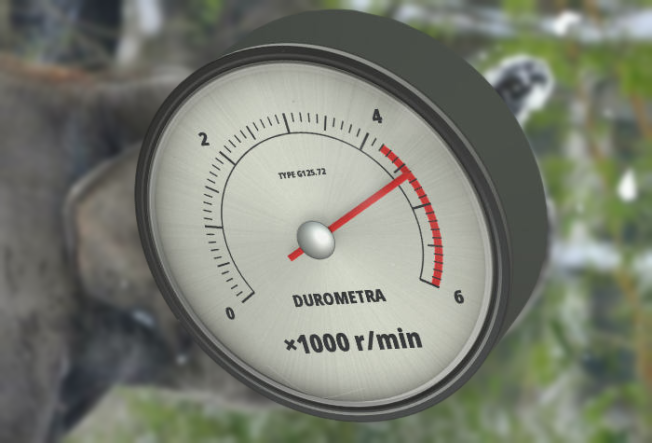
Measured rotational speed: 4600 rpm
